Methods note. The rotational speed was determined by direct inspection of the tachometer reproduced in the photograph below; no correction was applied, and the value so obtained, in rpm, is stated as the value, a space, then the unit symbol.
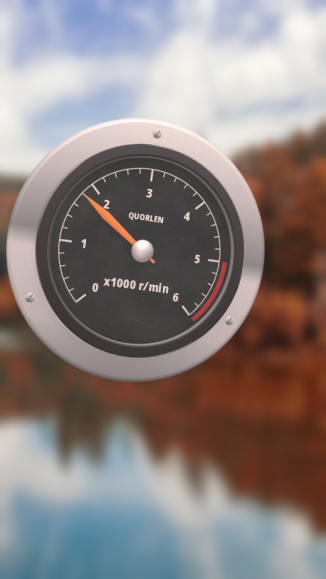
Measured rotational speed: 1800 rpm
